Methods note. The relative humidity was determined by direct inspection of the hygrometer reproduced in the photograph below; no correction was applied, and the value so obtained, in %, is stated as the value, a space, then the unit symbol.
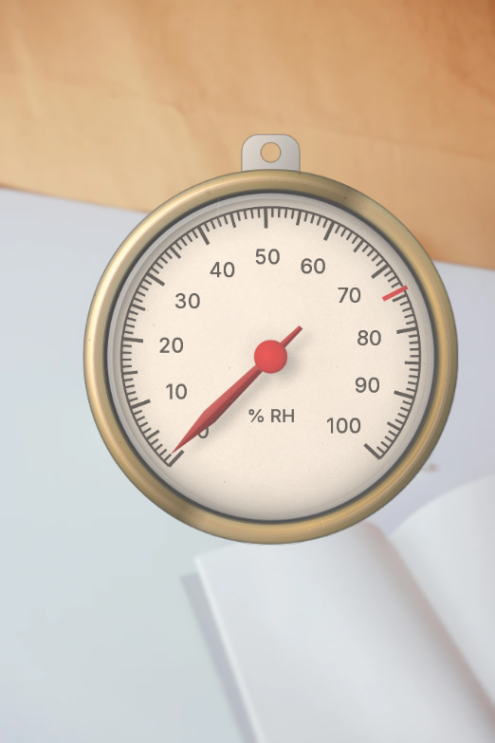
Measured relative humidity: 1 %
